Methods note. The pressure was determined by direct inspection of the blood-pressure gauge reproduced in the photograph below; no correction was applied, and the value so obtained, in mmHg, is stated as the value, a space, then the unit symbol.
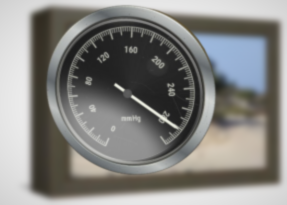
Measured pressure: 280 mmHg
